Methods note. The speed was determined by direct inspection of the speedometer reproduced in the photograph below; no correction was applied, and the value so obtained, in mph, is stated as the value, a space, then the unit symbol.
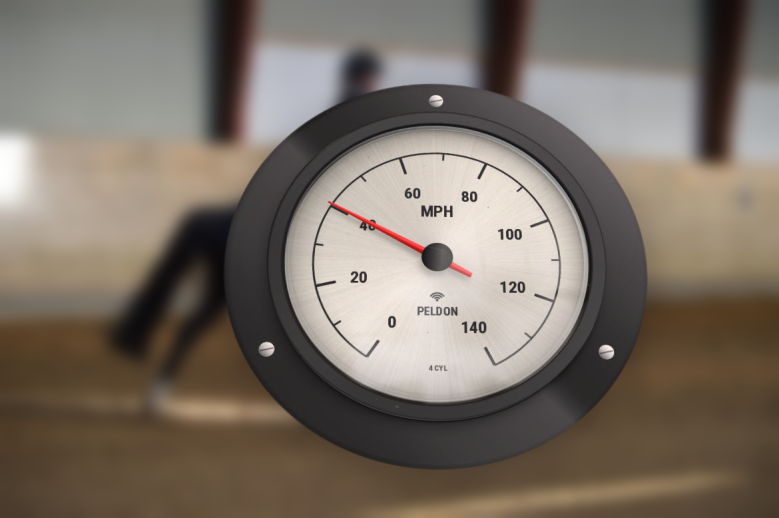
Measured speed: 40 mph
